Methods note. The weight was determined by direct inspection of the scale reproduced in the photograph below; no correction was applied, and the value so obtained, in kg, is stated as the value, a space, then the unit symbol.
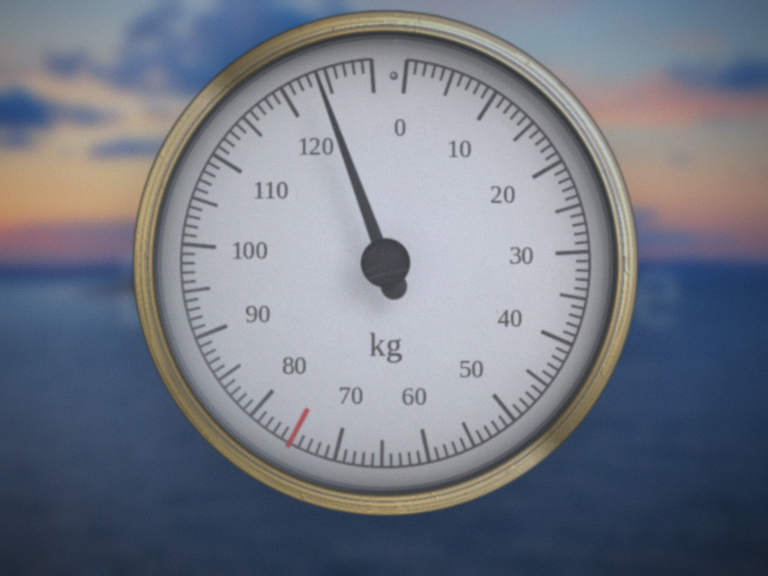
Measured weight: 124 kg
